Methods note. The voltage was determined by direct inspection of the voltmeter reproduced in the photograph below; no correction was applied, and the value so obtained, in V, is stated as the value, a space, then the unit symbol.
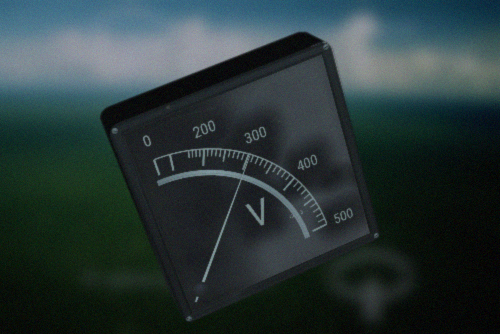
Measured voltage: 300 V
